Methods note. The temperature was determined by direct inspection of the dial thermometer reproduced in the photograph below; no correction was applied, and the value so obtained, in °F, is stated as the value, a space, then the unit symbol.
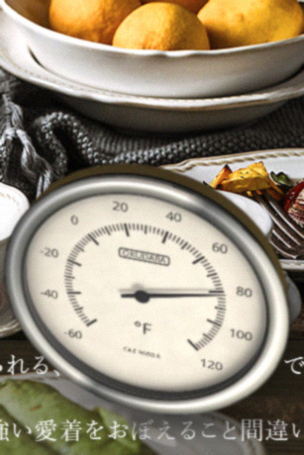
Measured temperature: 80 °F
